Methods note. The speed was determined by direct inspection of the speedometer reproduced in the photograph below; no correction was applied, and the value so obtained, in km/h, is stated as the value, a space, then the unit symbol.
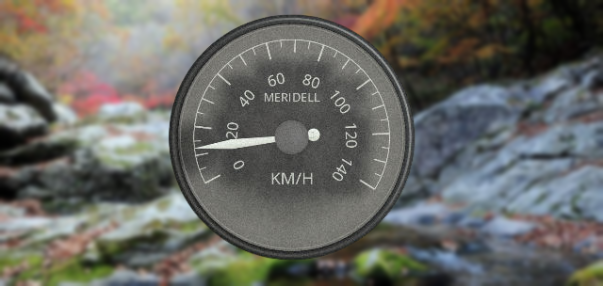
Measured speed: 12.5 km/h
